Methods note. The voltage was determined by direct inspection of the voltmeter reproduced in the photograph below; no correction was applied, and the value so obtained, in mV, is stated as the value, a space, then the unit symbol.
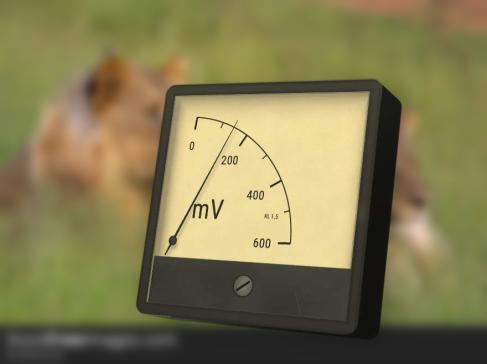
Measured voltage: 150 mV
